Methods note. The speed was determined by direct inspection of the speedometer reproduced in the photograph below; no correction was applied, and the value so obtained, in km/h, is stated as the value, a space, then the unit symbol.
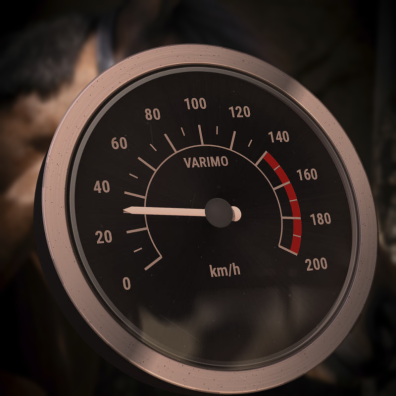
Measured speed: 30 km/h
